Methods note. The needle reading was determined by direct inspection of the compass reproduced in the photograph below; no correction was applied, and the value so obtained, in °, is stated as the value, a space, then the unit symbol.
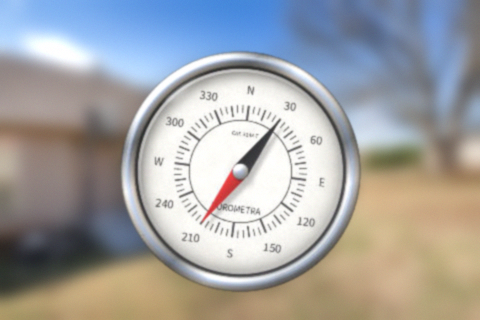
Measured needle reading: 210 °
